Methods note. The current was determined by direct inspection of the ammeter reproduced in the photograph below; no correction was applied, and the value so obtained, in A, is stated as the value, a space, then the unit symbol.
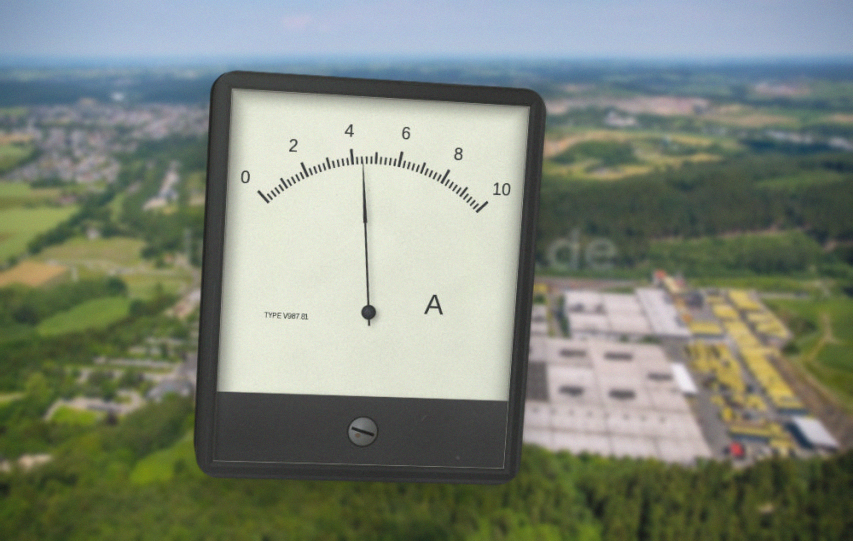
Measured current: 4.4 A
